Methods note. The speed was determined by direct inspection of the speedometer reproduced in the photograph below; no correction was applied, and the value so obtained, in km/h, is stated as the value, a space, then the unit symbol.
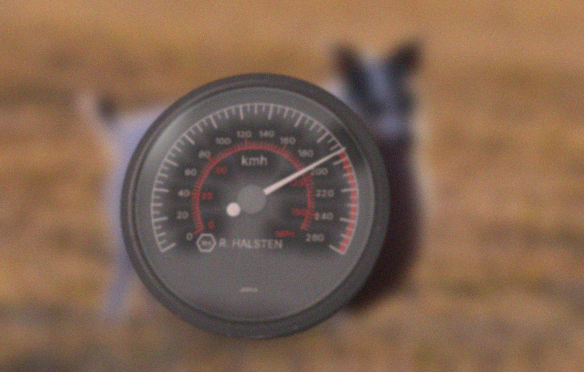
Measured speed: 195 km/h
